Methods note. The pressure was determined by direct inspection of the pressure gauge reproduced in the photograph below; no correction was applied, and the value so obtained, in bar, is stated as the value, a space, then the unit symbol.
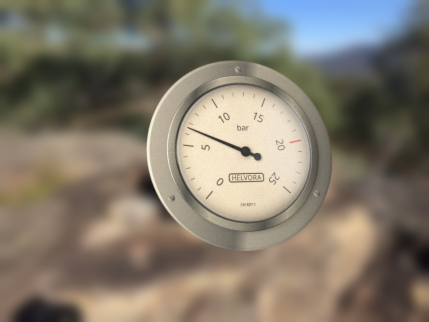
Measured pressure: 6.5 bar
